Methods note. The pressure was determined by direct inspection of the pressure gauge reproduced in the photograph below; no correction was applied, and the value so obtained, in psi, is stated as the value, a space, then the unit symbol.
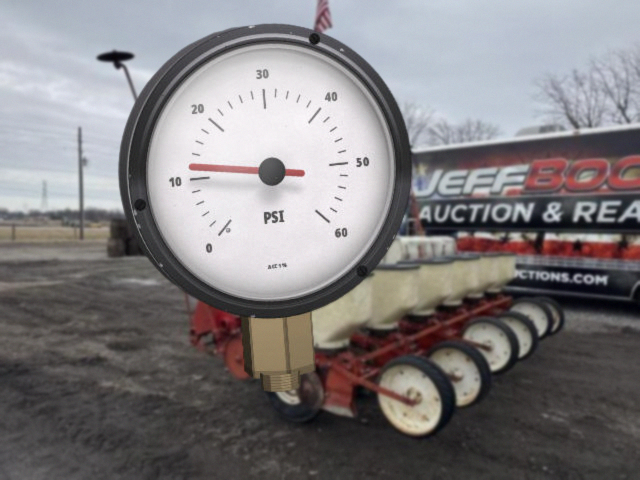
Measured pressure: 12 psi
